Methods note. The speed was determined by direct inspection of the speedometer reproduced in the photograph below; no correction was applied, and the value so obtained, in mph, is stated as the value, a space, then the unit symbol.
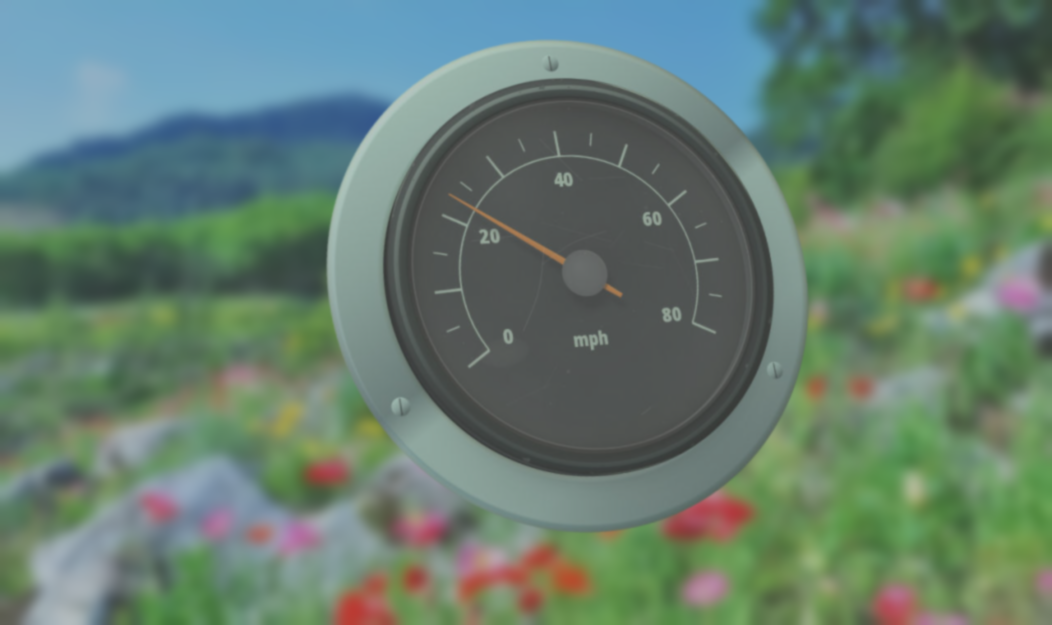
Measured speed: 22.5 mph
